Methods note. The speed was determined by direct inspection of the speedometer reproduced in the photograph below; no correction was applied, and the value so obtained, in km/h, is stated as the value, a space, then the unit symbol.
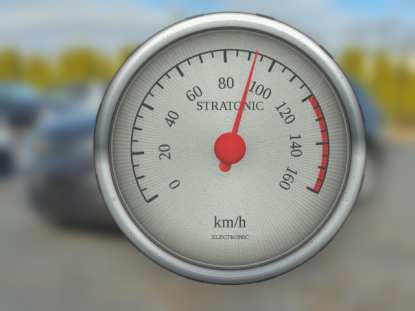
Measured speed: 92.5 km/h
